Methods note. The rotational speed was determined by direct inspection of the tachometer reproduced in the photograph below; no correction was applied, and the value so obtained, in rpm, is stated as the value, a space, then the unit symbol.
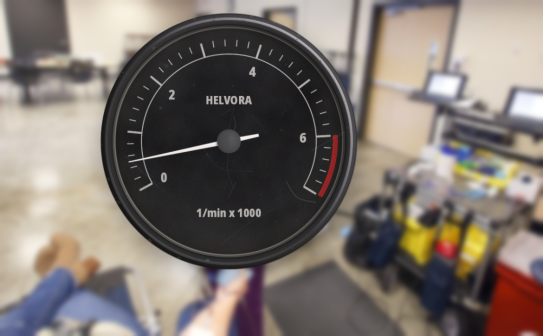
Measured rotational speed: 500 rpm
